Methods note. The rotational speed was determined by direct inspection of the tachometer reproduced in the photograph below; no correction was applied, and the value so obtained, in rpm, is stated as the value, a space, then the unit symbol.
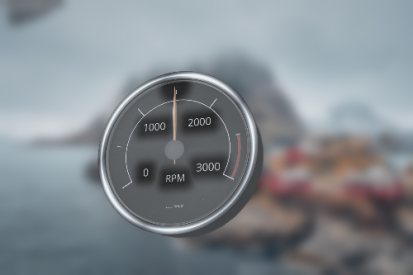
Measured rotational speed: 1500 rpm
